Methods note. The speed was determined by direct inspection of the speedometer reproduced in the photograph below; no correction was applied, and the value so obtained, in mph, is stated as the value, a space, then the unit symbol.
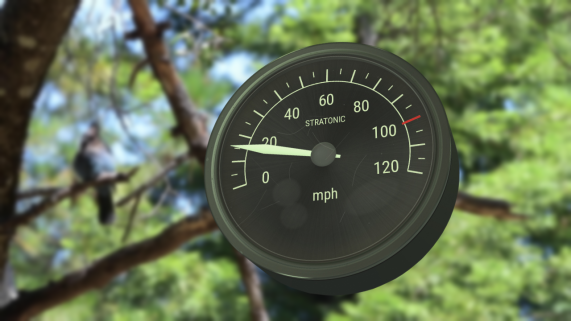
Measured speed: 15 mph
